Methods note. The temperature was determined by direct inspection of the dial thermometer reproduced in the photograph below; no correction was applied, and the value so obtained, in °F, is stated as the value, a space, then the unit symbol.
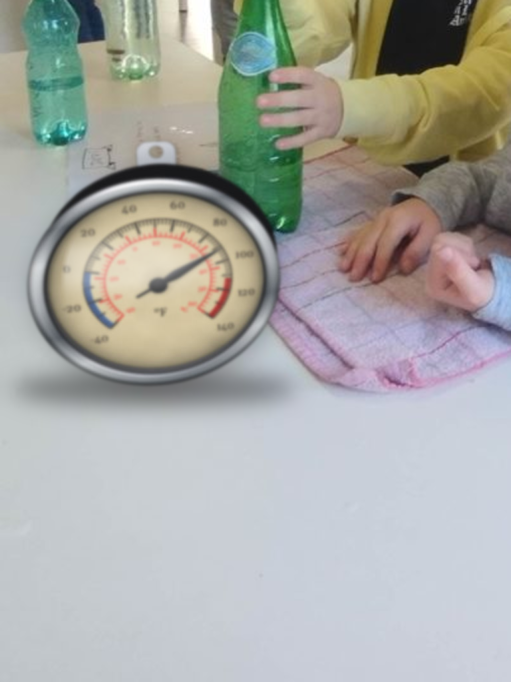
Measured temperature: 90 °F
